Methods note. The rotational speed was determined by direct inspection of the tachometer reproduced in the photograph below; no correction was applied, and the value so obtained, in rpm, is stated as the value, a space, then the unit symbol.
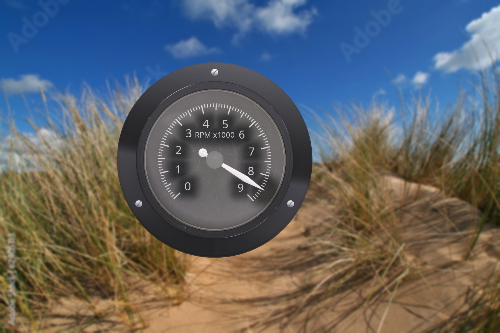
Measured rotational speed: 8500 rpm
